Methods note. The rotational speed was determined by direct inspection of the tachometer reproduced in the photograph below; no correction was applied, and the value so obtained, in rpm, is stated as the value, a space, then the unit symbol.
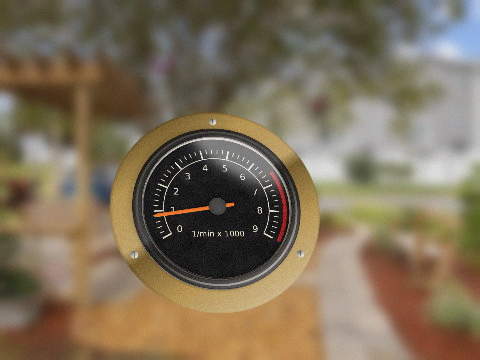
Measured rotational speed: 800 rpm
